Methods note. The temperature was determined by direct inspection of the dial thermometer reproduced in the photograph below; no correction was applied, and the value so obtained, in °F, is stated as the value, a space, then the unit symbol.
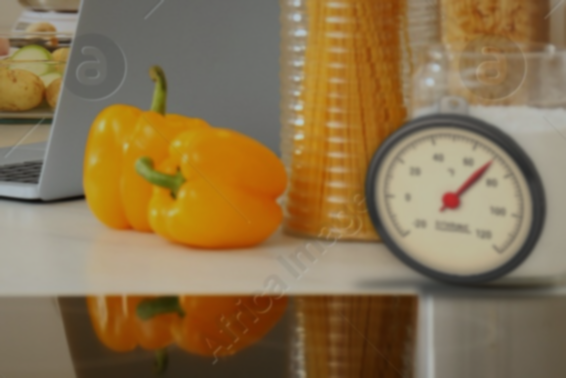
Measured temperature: 70 °F
